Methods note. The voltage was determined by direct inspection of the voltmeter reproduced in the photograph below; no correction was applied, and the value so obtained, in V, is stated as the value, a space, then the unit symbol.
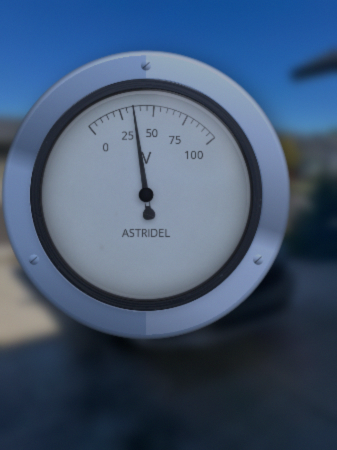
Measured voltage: 35 V
